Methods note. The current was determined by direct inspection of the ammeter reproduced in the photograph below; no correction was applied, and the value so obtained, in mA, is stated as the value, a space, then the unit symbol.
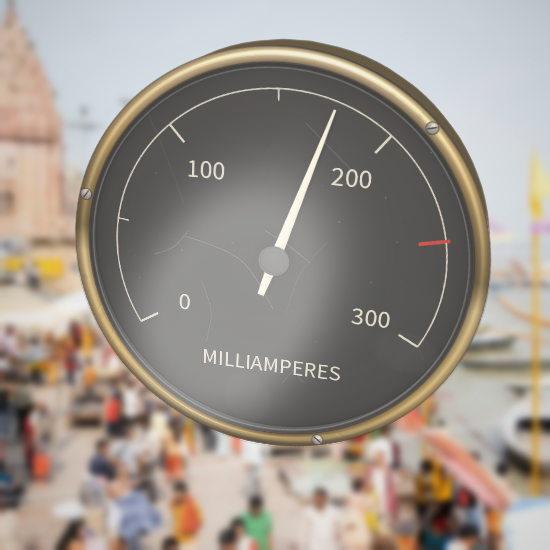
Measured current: 175 mA
